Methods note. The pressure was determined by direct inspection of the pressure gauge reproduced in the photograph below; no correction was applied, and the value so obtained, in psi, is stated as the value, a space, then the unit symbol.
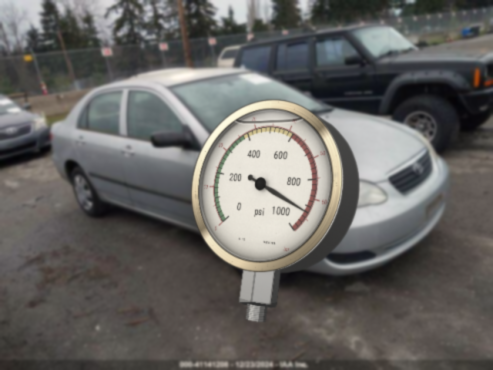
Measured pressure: 920 psi
